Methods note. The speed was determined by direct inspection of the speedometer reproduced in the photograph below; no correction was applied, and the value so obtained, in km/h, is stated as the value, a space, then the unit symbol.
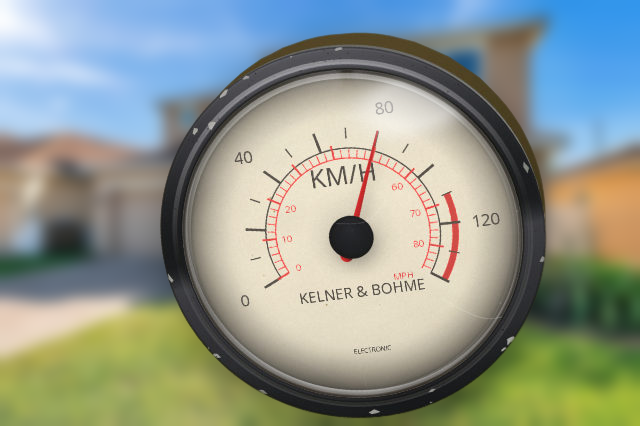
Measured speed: 80 km/h
